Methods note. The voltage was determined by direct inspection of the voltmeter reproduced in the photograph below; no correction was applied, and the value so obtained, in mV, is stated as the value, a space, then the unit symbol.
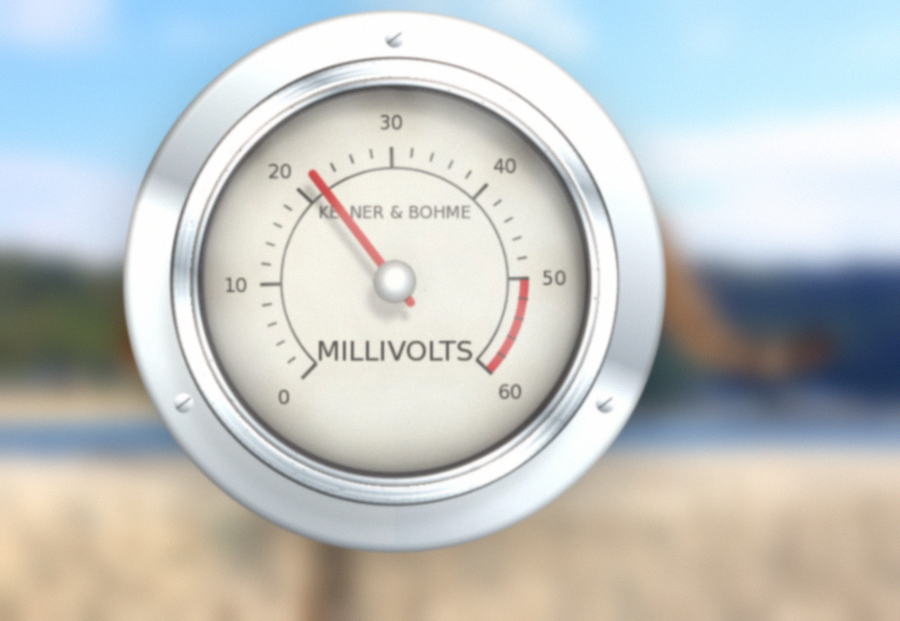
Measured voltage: 22 mV
